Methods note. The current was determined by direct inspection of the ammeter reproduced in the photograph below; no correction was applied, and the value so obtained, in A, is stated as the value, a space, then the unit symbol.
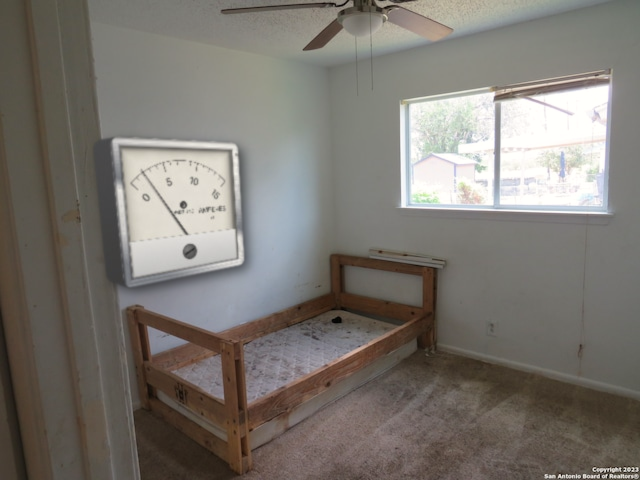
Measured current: 2 A
